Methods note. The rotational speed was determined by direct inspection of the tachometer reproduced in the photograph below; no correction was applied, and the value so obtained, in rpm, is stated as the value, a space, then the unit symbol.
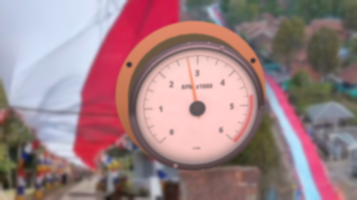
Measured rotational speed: 2750 rpm
